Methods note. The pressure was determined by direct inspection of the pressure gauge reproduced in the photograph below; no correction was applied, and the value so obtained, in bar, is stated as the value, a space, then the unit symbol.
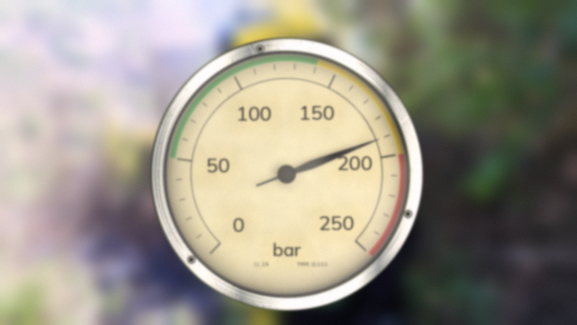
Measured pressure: 190 bar
